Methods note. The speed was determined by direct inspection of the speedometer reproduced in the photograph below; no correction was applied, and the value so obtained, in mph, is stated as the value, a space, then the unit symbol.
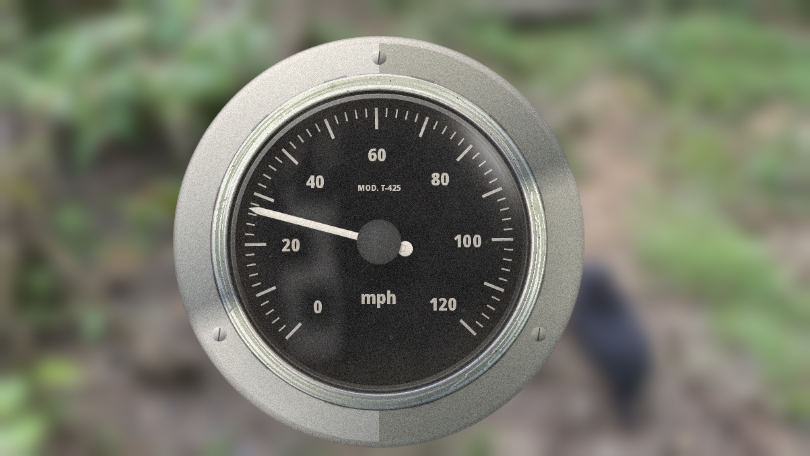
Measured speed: 27 mph
